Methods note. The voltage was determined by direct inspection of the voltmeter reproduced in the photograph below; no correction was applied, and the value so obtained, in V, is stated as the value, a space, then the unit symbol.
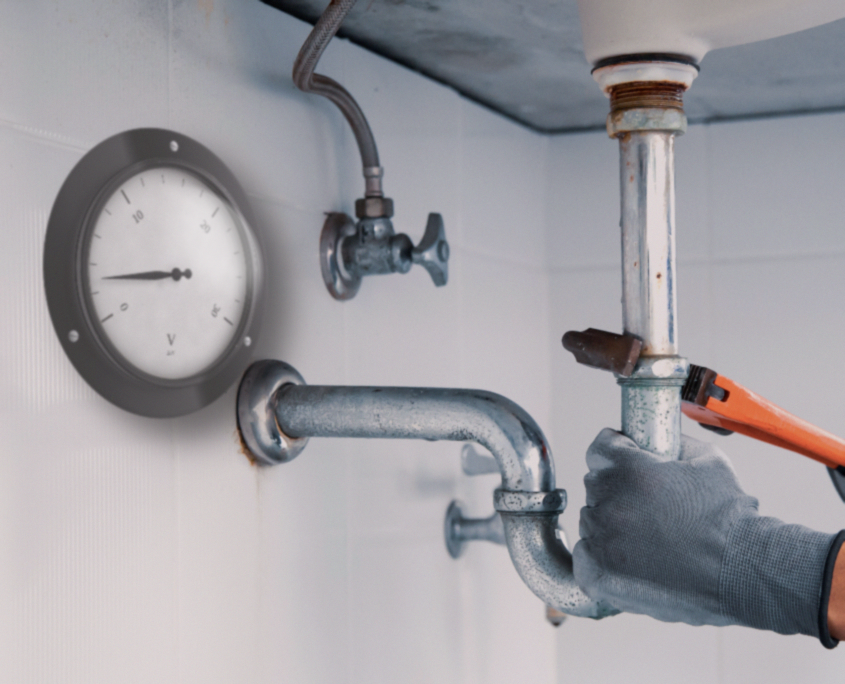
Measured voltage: 3 V
